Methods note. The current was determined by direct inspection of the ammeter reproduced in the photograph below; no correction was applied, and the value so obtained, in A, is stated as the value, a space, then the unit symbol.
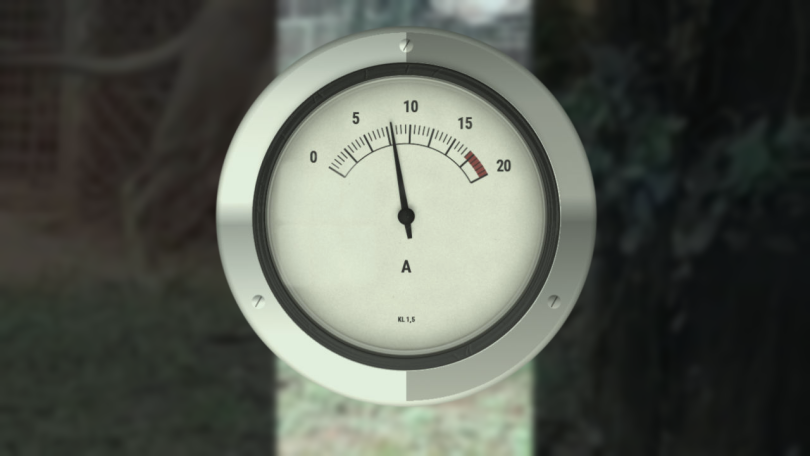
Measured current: 8 A
